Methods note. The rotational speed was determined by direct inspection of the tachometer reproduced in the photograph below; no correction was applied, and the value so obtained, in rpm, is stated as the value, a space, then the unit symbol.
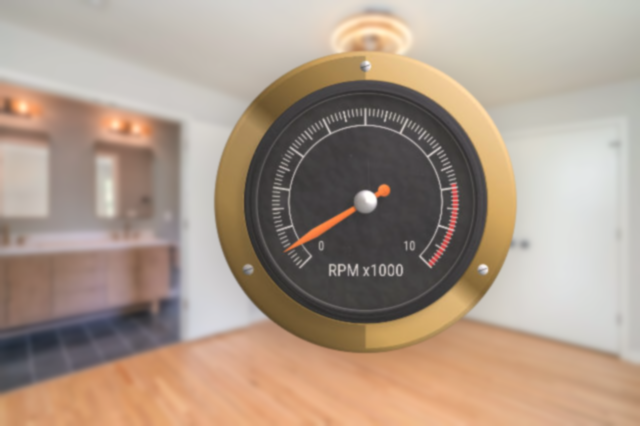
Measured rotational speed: 500 rpm
